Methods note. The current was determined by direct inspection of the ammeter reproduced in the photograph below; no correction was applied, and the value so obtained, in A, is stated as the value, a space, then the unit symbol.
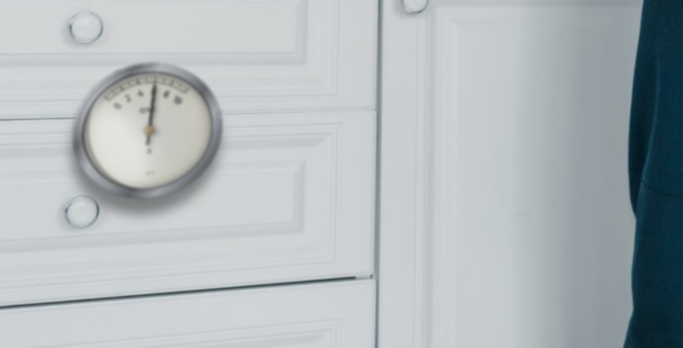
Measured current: 6 A
